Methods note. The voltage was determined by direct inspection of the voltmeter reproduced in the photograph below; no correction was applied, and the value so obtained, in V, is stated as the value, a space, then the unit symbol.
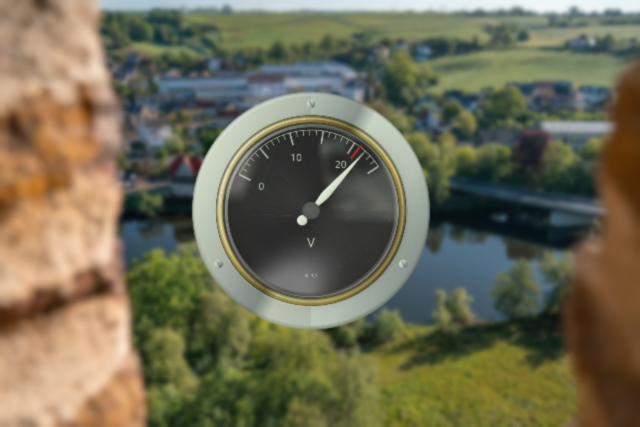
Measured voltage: 22 V
